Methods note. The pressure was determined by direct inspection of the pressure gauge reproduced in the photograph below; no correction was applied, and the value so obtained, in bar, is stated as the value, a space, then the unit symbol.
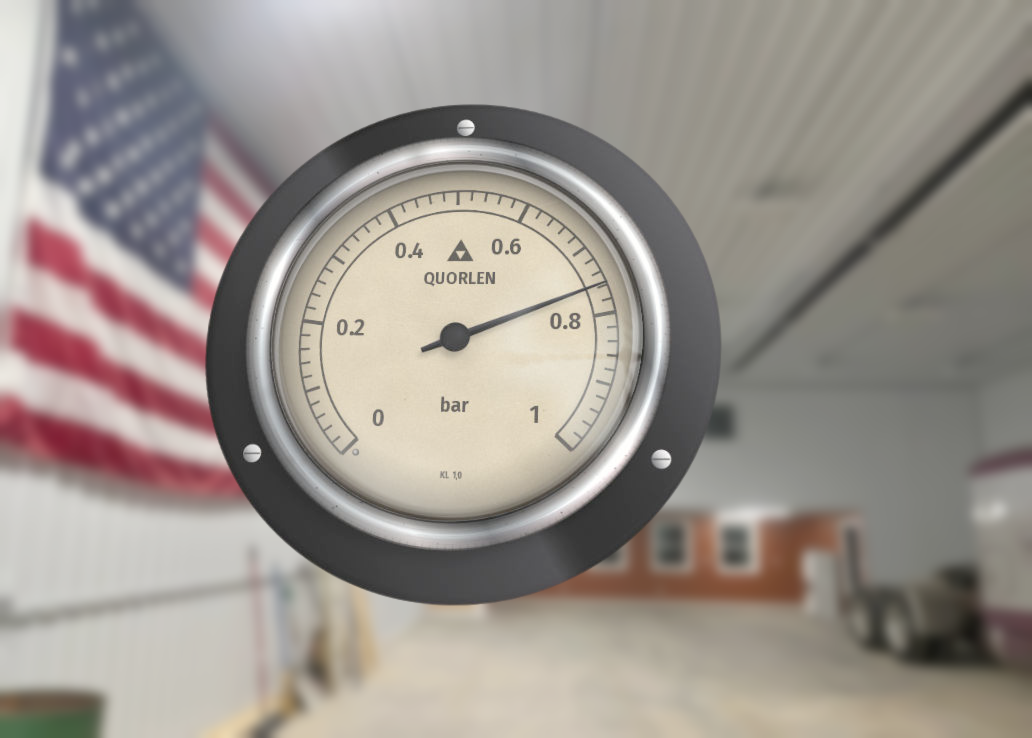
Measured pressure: 0.76 bar
